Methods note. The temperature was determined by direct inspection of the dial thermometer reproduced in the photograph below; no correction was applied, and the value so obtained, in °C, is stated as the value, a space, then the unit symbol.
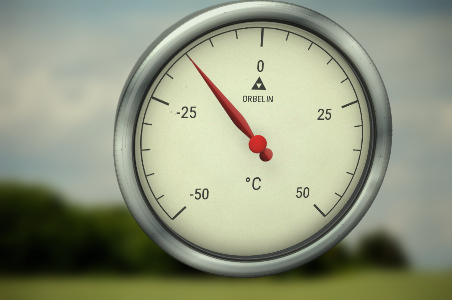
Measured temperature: -15 °C
